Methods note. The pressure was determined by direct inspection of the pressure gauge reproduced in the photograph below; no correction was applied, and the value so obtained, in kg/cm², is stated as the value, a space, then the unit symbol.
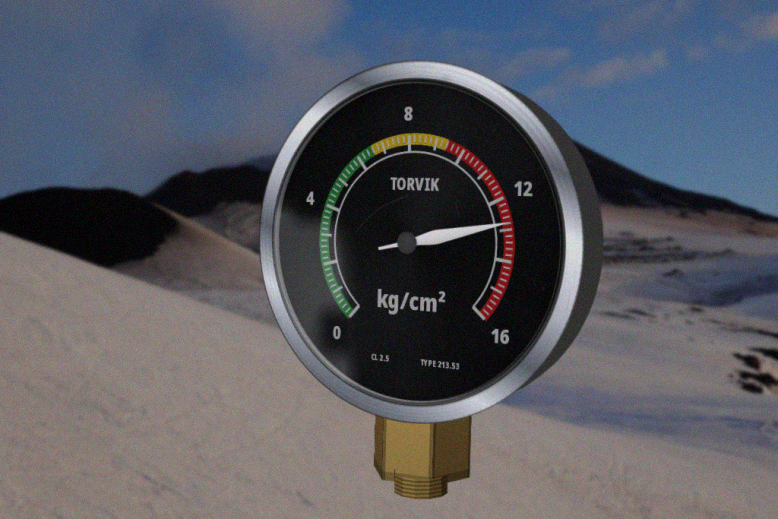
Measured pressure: 12.8 kg/cm²
